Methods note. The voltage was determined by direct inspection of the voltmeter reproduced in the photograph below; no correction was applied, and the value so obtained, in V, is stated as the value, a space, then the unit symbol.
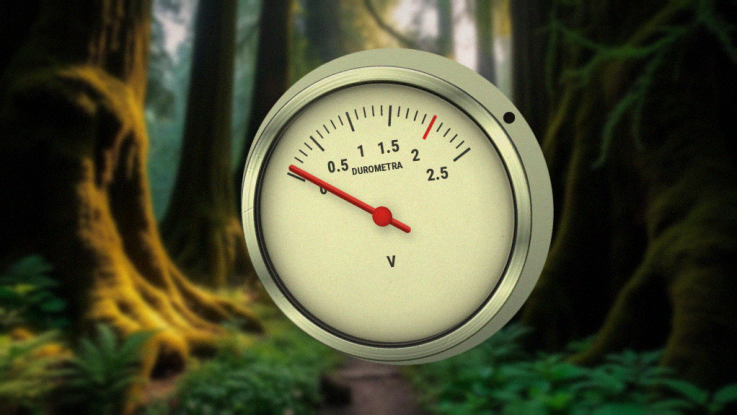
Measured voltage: 0.1 V
